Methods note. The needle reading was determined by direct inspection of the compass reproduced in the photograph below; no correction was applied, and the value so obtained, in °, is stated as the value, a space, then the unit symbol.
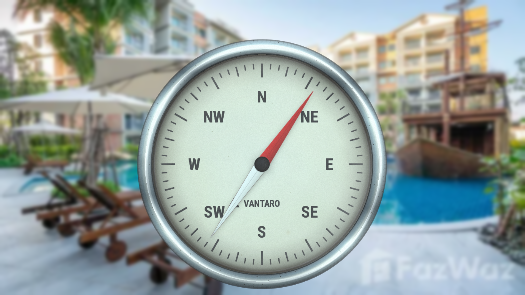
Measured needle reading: 35 °
